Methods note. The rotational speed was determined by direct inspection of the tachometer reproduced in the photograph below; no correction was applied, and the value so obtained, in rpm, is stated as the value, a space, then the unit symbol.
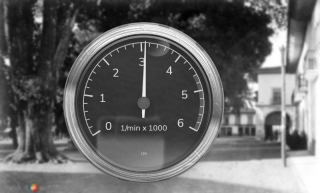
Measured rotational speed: 3100 rpm
